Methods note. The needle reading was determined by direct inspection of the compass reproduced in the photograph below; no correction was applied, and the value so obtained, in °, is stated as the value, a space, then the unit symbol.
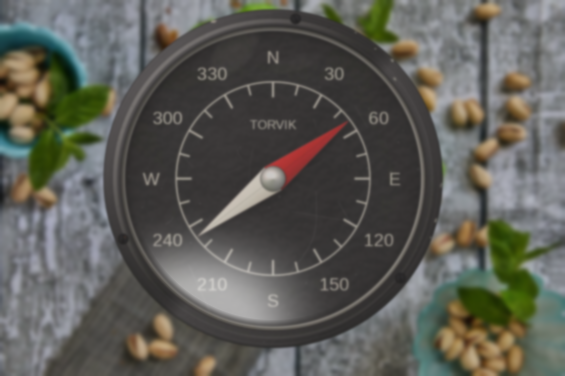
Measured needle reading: 52.5 °
